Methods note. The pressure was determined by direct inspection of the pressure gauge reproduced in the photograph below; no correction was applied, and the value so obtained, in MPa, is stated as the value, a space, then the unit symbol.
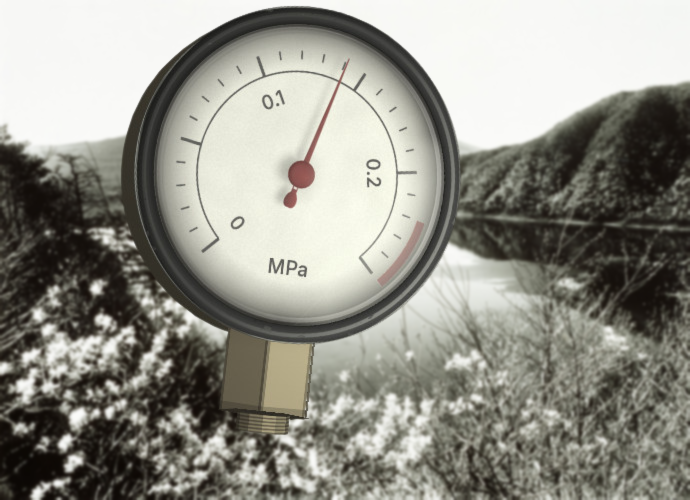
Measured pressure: 0.14 MPa
